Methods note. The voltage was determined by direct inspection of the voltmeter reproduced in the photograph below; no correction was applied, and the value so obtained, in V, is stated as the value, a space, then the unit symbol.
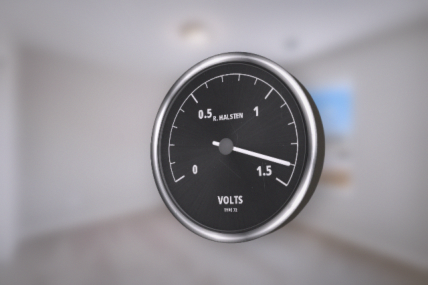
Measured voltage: 1.4 V
